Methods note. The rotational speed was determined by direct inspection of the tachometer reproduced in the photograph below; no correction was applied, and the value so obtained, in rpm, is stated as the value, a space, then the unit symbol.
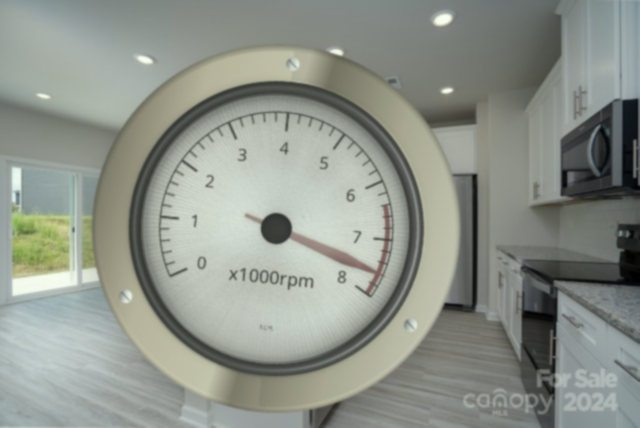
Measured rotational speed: 7600 rpm
